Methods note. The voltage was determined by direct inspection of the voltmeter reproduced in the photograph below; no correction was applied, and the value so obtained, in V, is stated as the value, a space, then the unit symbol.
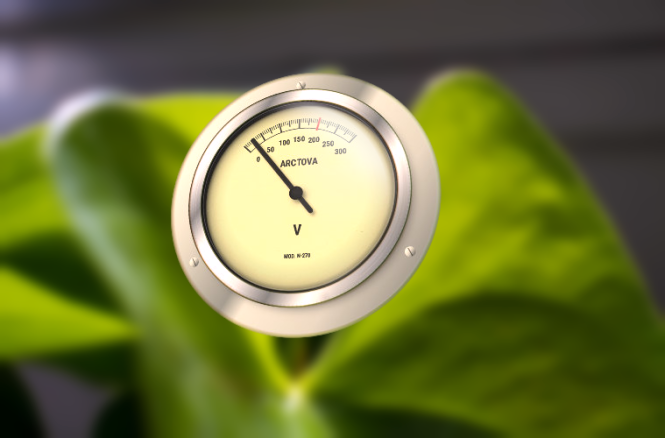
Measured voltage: 25 V
